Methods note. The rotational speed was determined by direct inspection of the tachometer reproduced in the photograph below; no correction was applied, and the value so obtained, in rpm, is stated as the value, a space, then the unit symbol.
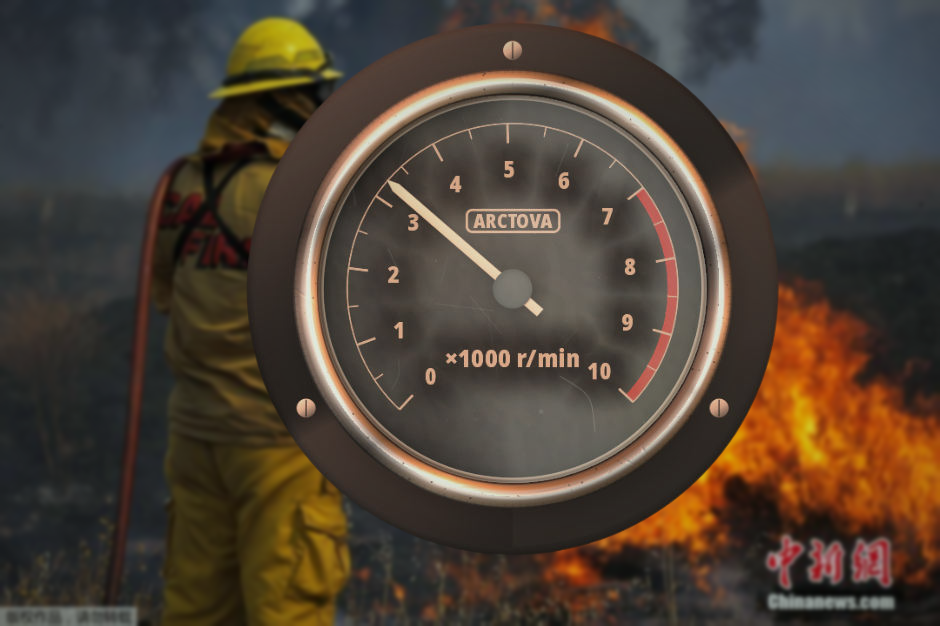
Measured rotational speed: 3250 rpm
